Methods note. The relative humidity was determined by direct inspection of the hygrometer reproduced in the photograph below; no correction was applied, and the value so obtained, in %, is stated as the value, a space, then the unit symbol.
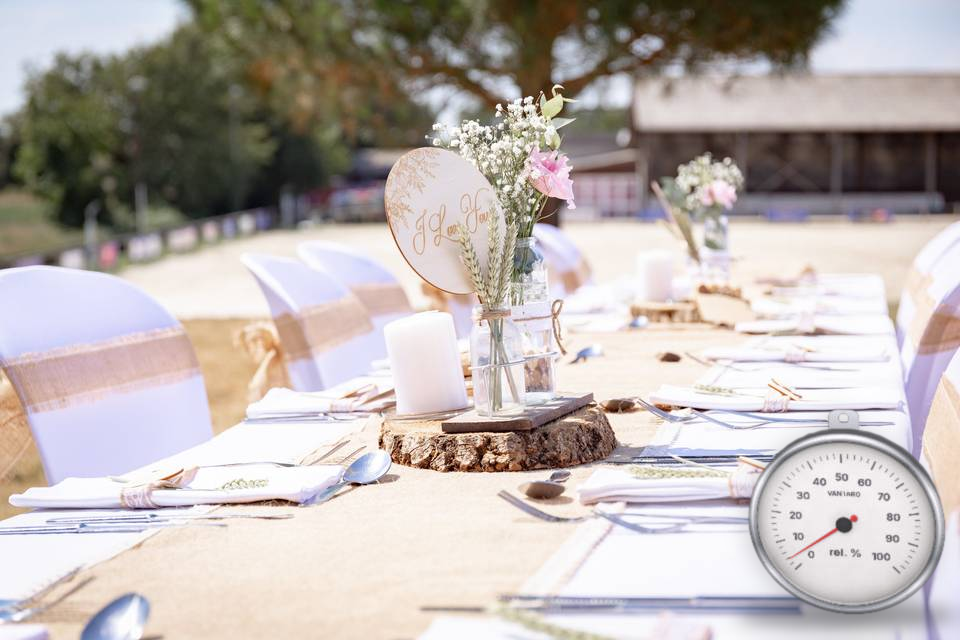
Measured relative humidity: 4 %
